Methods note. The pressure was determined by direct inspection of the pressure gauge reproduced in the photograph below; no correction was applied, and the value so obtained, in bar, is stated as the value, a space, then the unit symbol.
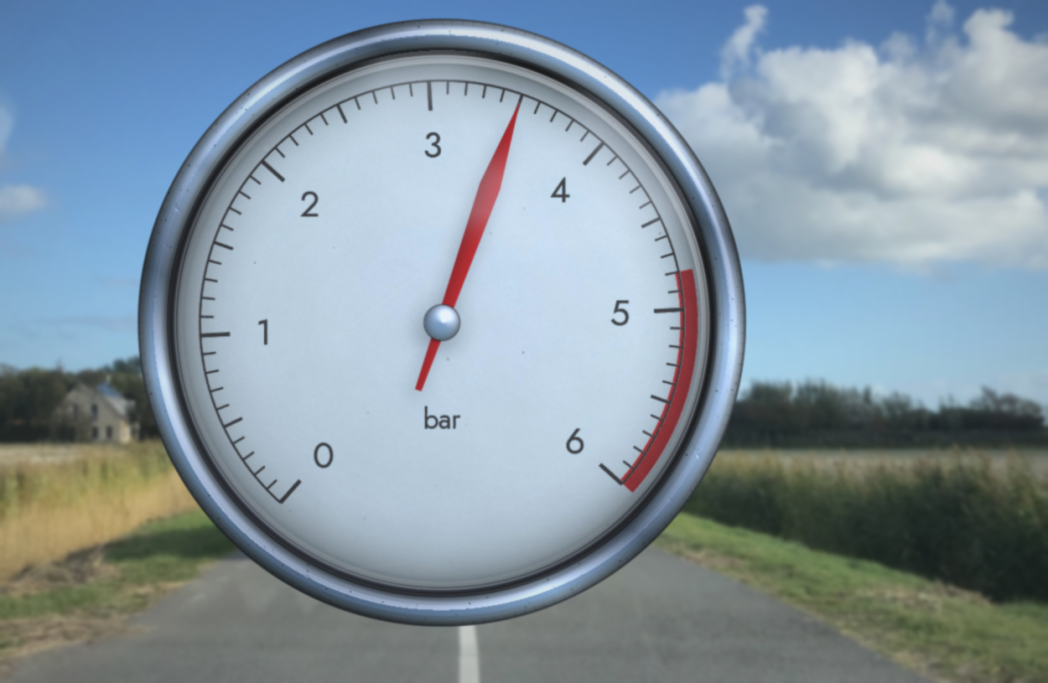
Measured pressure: 3.5 bar
